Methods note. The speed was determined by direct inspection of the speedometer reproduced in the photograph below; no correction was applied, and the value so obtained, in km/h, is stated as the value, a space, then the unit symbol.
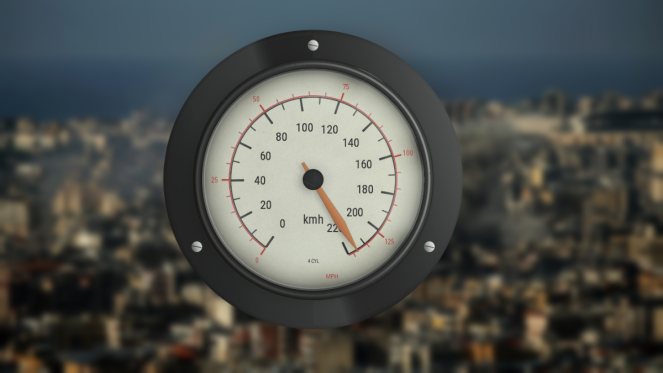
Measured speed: 215 km/h
